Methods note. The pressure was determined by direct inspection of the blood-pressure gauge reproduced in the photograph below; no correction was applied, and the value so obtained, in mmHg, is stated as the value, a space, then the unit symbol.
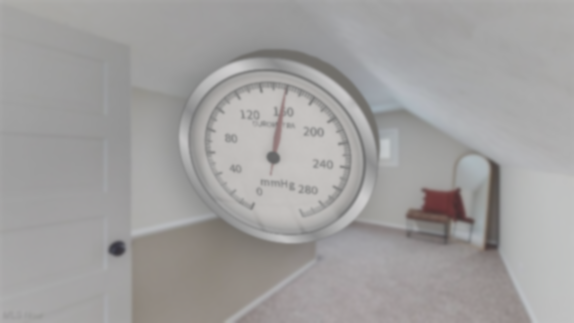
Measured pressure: 160 mmHg
